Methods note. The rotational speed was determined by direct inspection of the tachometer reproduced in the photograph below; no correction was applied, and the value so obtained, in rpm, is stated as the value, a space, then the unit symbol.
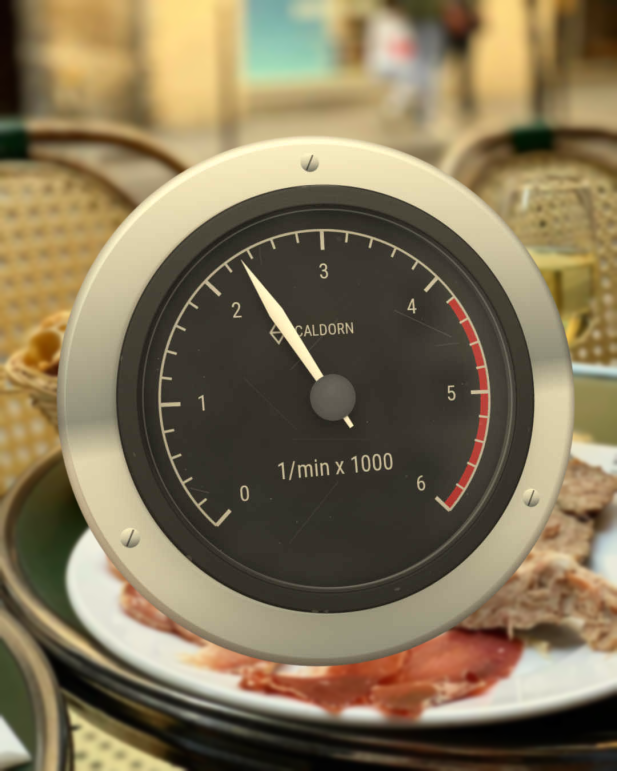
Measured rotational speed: 2300 rpm
